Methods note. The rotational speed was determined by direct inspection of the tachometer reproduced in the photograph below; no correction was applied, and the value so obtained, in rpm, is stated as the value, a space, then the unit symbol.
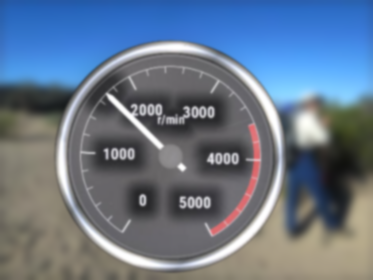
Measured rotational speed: 1700 rpm
